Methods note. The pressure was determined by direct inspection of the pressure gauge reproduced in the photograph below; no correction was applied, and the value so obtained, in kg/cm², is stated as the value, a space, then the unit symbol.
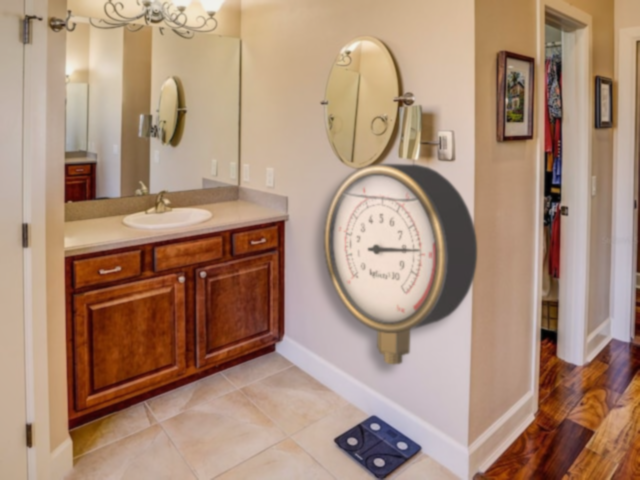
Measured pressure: 8 kg/cm²
